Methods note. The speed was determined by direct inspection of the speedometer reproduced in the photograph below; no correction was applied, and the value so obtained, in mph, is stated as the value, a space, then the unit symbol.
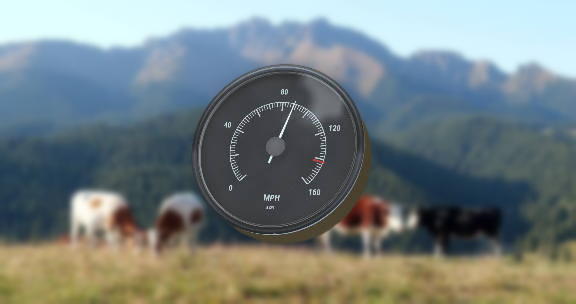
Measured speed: 90 mph
